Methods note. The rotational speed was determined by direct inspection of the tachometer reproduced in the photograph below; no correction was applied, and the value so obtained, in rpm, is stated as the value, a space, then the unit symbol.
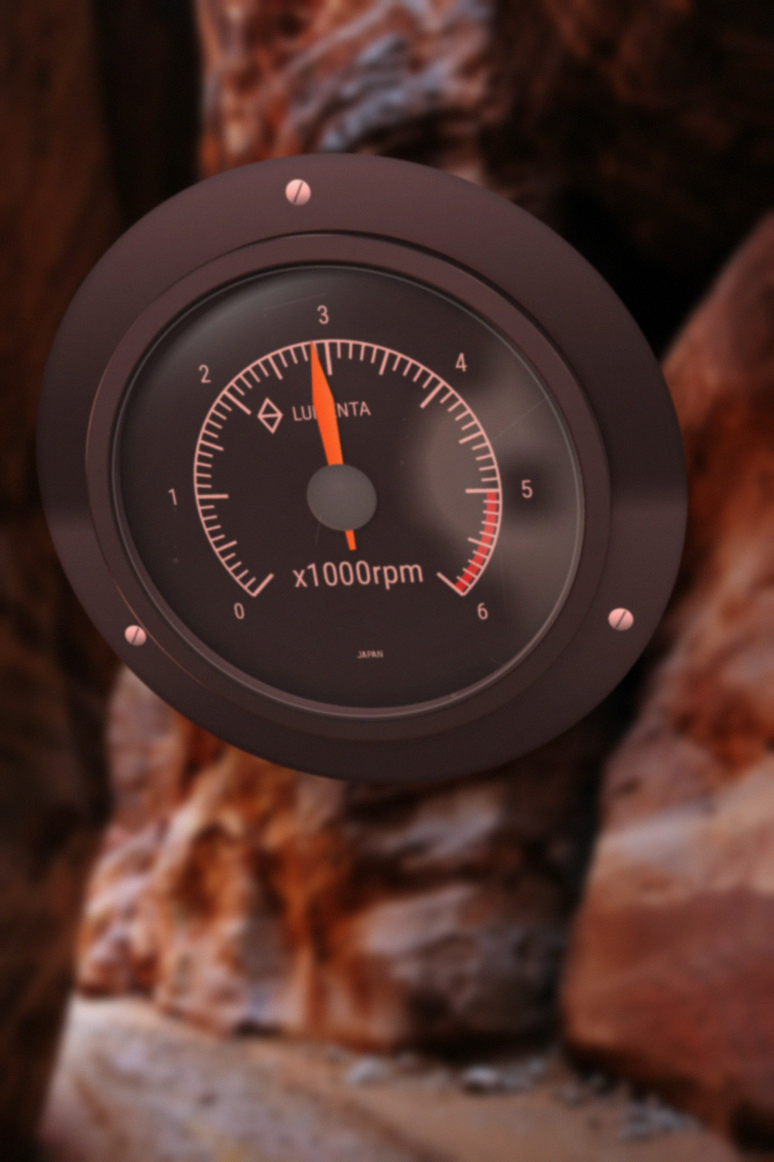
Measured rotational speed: 2900 rpm
